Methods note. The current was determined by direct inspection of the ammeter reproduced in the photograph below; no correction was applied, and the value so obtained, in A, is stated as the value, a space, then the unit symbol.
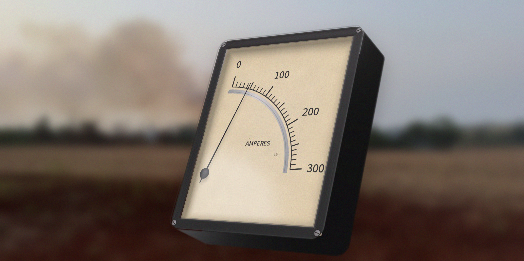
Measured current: 50 A
